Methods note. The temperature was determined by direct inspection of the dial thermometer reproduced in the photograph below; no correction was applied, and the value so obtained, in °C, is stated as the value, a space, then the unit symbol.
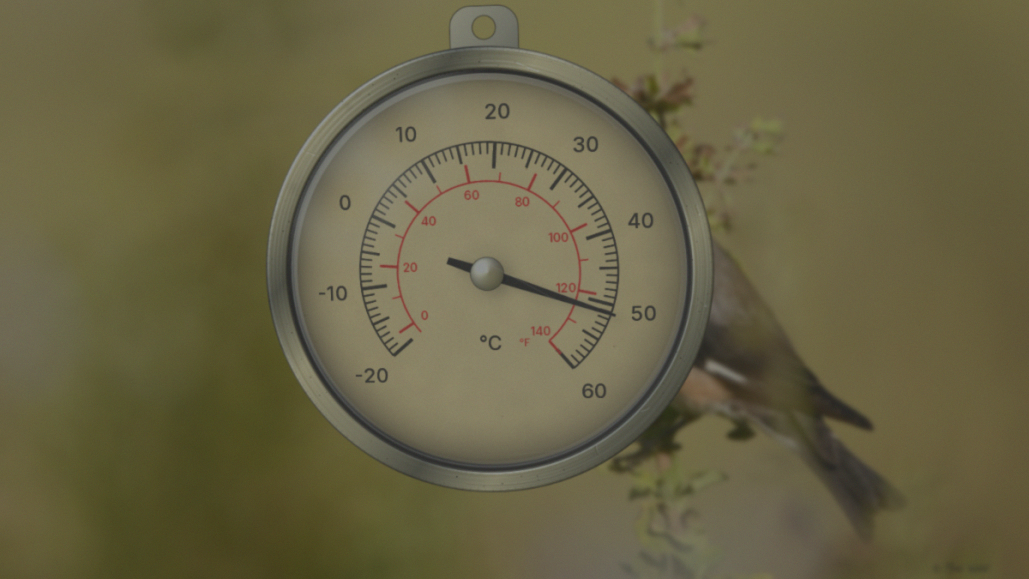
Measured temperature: 51 °C
